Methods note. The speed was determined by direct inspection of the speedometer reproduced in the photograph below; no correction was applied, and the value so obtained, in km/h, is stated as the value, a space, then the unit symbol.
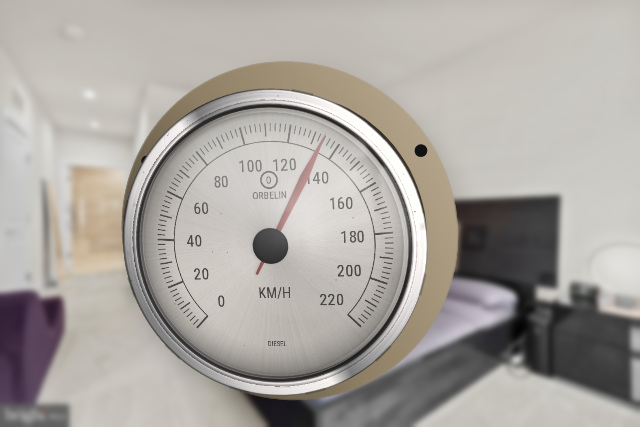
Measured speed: 134 km/h
